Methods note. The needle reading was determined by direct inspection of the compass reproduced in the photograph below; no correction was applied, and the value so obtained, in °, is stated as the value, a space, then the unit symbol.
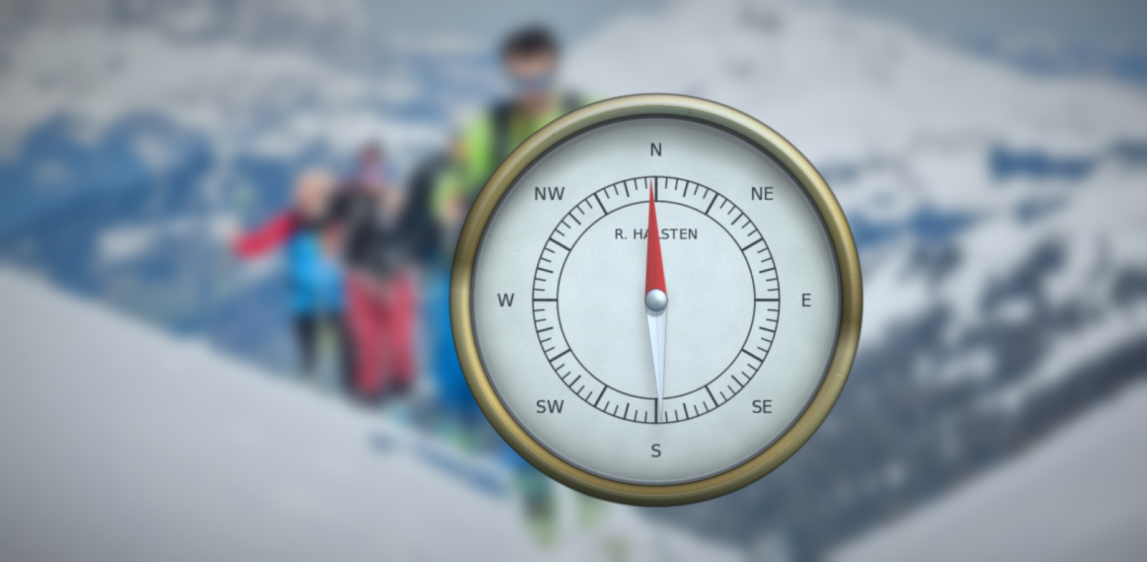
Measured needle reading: 357.5 °
